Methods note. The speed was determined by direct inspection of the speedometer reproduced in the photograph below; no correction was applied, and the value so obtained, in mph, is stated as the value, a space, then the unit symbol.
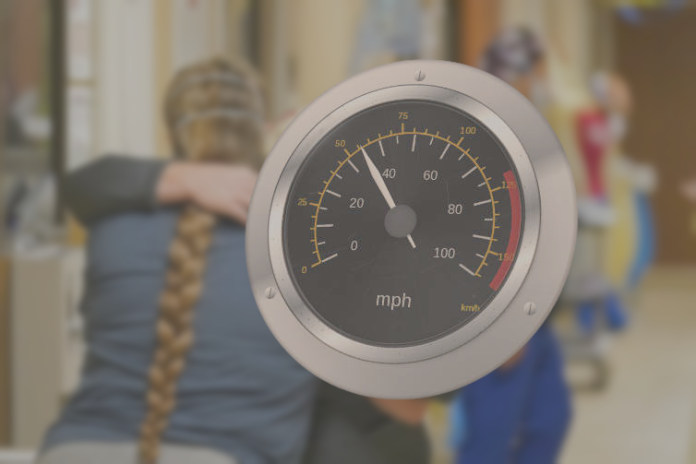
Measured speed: 35 mph
